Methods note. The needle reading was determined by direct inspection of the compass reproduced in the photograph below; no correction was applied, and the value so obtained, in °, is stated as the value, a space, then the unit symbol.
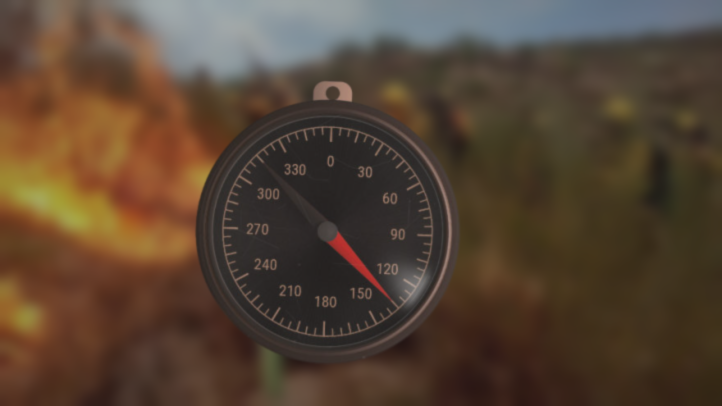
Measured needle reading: 135 °
